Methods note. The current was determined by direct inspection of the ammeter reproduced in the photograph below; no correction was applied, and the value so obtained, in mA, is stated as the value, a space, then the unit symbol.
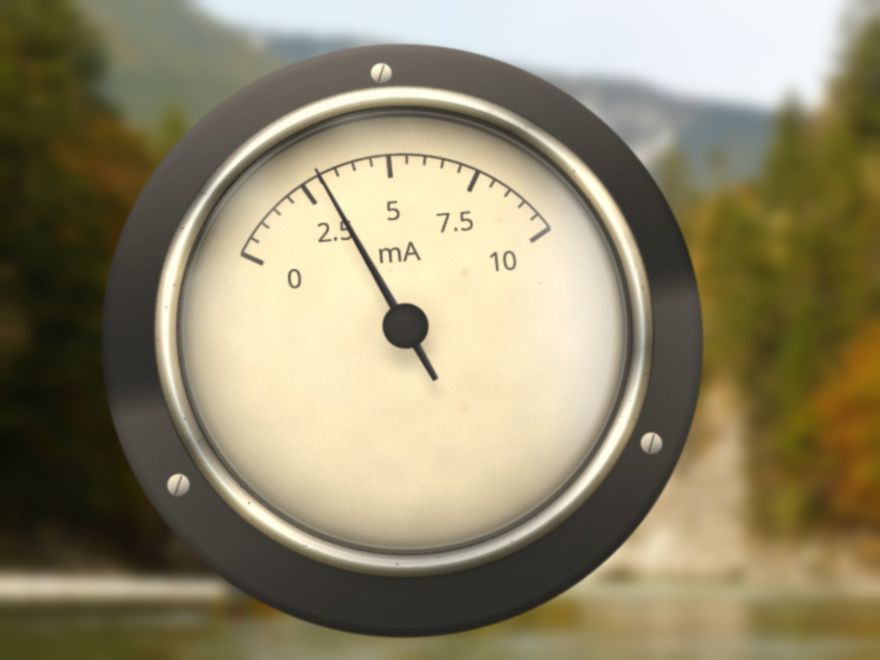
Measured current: 3 mA
